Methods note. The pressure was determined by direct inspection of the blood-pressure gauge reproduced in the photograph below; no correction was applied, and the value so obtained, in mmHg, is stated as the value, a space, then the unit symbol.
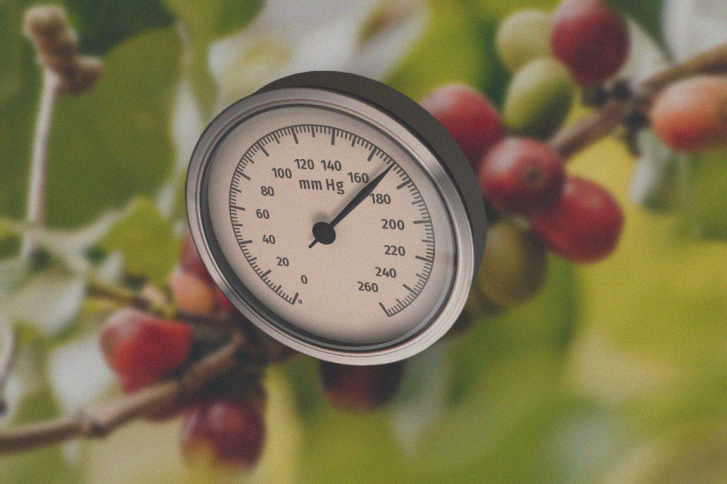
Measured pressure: 170 mmHg
